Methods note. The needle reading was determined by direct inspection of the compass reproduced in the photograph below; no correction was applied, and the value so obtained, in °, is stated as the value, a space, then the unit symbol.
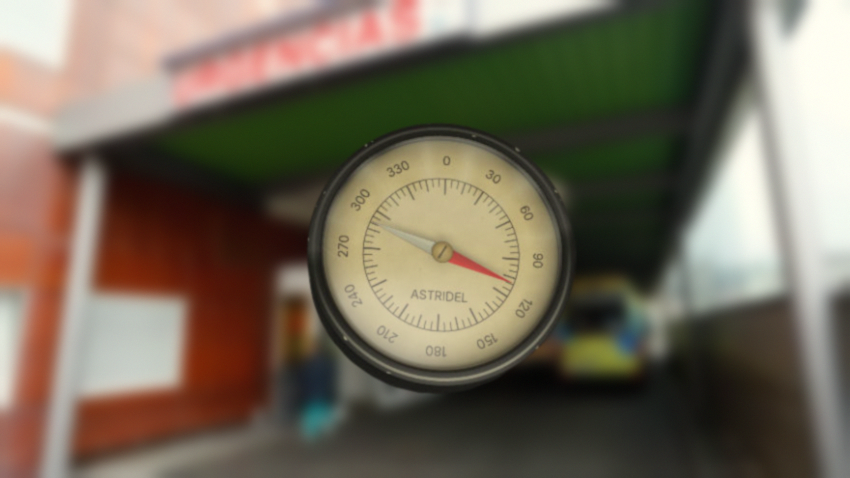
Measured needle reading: 110 °
